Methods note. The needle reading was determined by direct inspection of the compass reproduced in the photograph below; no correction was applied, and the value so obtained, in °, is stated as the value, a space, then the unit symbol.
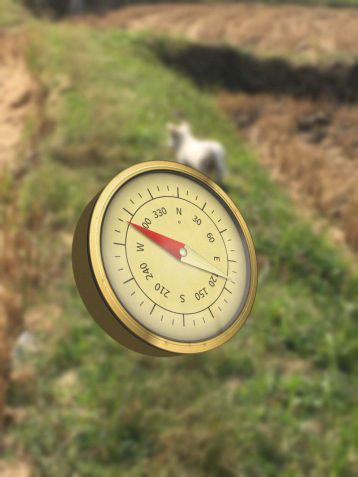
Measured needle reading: 290 °
